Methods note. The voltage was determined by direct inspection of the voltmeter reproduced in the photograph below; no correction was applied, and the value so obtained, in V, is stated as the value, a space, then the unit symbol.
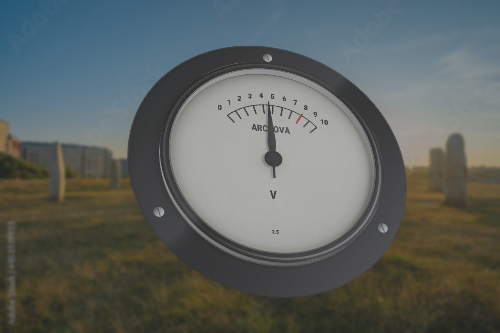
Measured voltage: 4.5 V
